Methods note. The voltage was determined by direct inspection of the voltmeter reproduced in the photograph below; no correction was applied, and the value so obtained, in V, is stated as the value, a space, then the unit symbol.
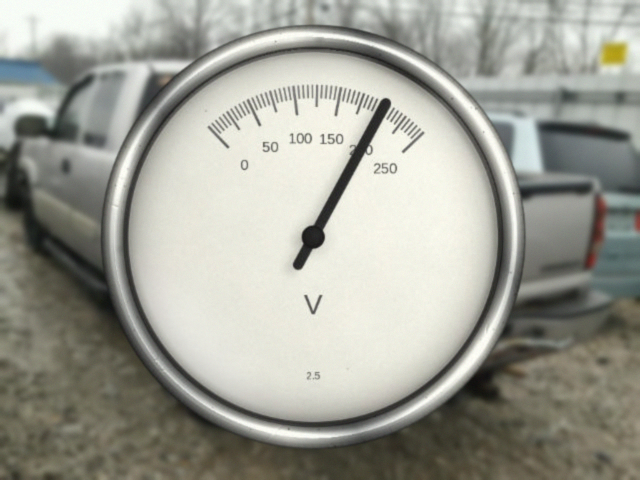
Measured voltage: 200 V
